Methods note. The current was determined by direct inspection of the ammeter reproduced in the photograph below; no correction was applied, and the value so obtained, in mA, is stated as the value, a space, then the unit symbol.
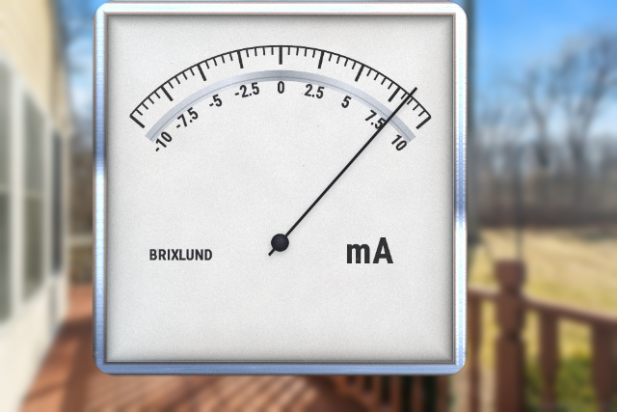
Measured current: 8.25 mA
